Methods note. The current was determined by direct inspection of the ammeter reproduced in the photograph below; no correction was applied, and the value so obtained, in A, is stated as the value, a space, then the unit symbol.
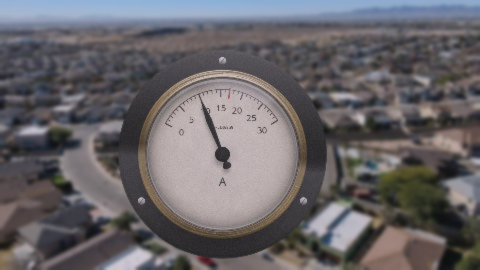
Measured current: 10 A
